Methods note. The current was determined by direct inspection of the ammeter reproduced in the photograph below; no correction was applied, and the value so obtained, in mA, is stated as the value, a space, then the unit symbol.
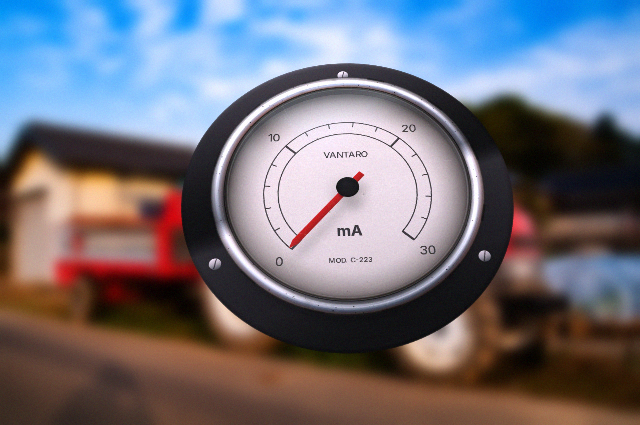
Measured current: 0 mA
